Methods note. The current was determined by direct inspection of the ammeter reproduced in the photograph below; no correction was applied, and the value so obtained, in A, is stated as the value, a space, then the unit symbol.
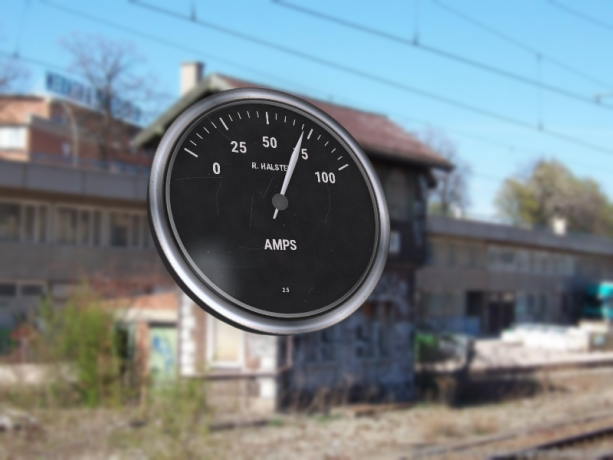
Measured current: 70 A
